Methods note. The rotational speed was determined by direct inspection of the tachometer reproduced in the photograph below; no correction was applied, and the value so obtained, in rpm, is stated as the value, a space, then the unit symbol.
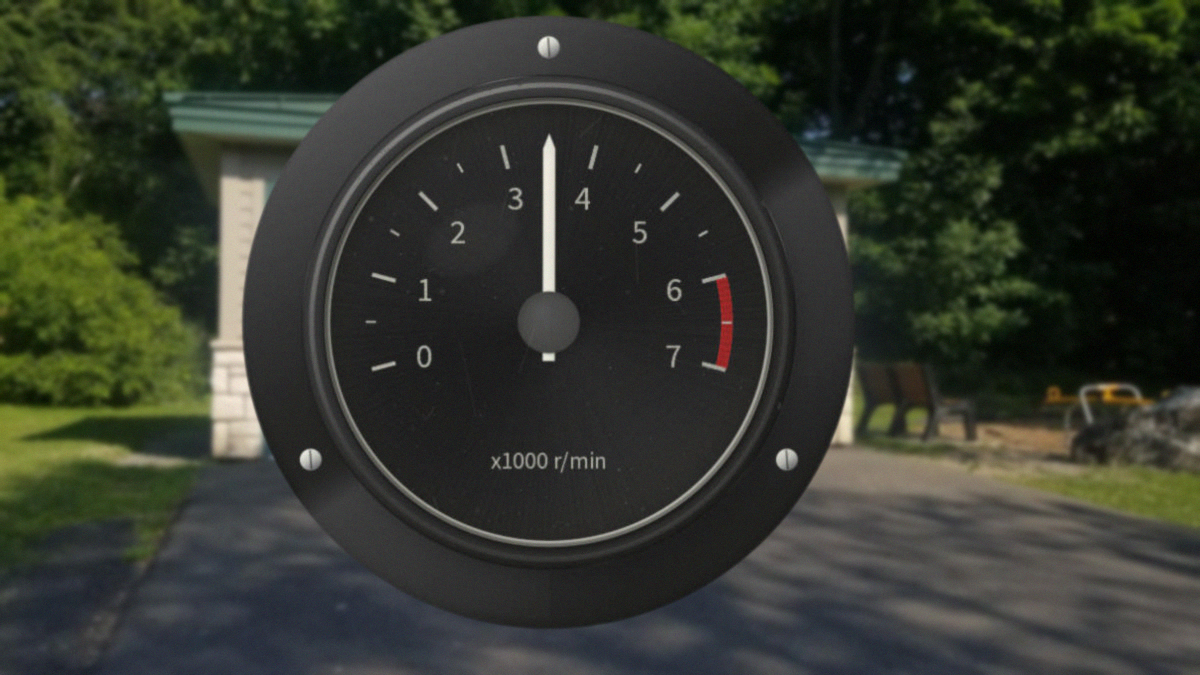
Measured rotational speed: 3500 rpm
